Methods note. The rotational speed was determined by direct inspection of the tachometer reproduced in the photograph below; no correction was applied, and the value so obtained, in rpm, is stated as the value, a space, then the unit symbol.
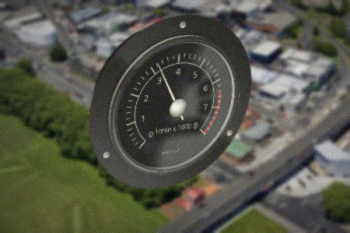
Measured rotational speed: 3200 rpm
